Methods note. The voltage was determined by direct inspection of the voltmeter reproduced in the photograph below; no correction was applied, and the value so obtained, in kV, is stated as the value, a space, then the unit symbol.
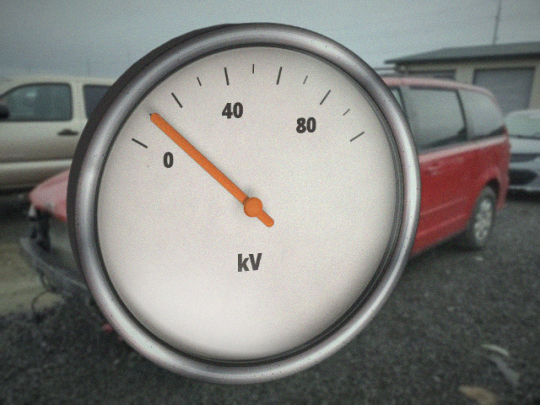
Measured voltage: 10 kV
